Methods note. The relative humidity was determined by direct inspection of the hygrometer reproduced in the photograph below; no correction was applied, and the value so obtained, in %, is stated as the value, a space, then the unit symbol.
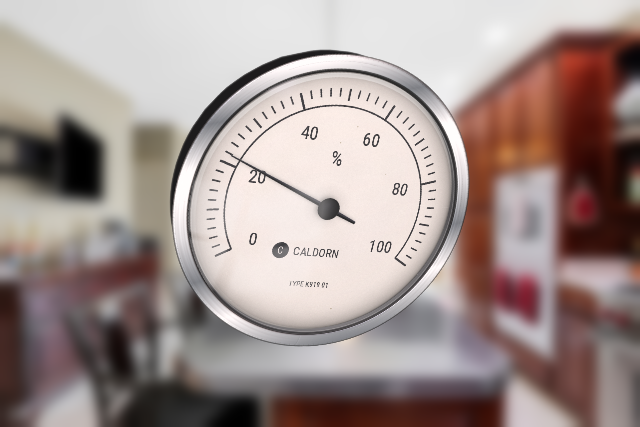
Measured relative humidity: 22 %
